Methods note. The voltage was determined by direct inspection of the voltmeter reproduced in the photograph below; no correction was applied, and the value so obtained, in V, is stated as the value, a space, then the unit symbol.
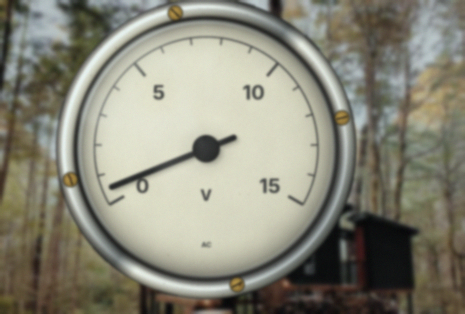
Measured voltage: 0.5 V
